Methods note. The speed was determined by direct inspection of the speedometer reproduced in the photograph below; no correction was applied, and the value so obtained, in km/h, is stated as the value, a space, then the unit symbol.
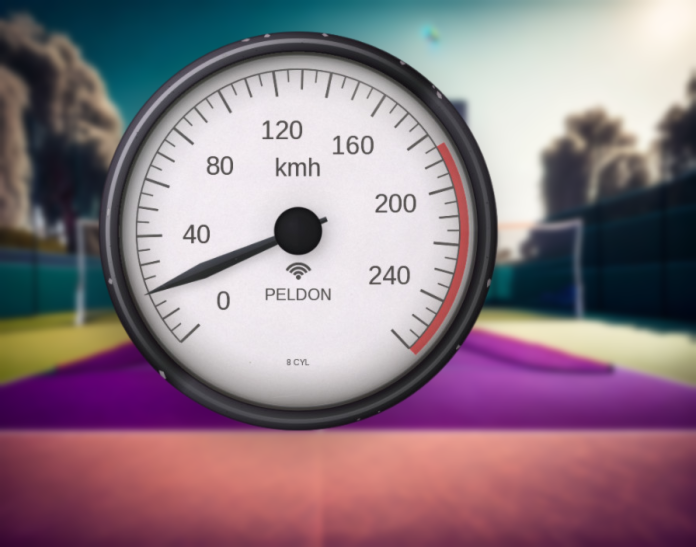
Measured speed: 20 km/h
